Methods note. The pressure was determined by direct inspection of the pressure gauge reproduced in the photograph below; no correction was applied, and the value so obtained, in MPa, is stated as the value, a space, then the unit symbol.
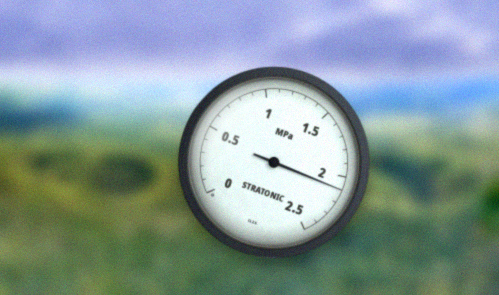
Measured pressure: 2.1 MPa
